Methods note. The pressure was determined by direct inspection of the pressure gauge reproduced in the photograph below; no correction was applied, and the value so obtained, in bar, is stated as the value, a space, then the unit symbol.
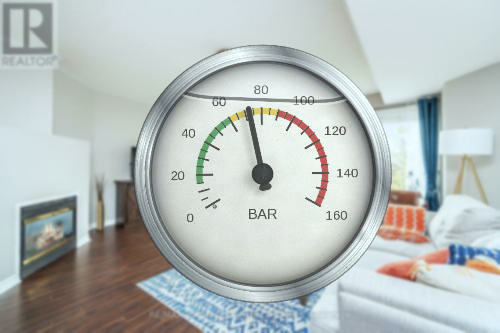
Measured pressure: 72.5 bar
